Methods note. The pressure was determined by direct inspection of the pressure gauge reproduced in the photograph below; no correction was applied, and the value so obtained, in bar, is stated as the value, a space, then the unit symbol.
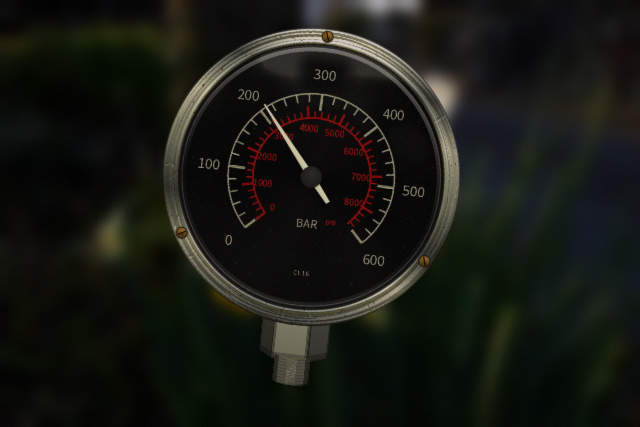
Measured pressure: 210 bar
